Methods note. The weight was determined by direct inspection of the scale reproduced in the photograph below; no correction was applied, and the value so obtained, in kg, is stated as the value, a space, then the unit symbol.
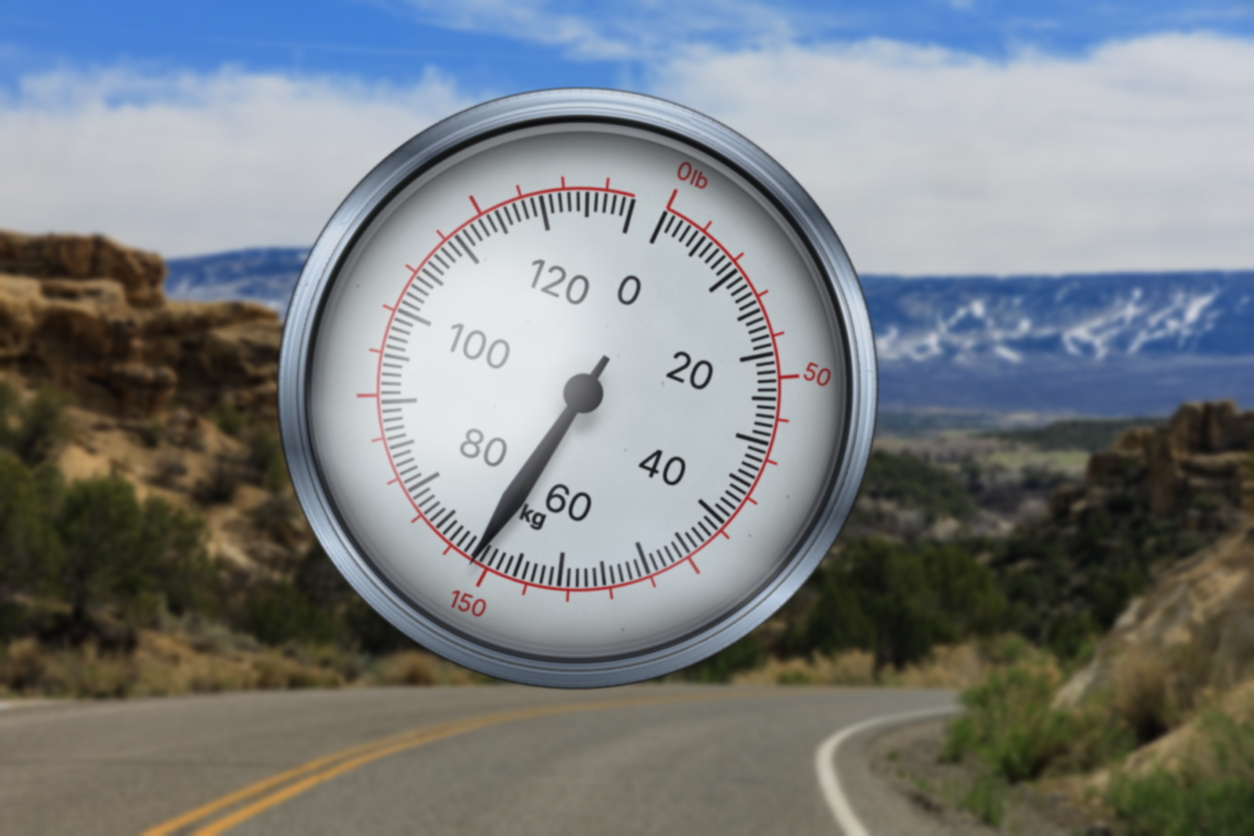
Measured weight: 70 kg
